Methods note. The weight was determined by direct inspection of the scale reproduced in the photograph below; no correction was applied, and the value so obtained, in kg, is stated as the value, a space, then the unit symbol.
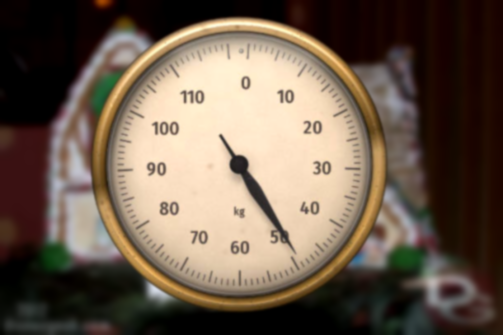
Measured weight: 49 kg
